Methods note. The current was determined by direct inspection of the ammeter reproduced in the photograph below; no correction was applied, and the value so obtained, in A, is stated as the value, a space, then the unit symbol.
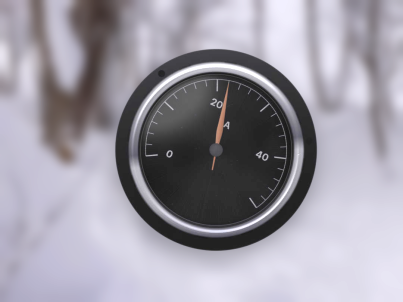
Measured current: 22 A
